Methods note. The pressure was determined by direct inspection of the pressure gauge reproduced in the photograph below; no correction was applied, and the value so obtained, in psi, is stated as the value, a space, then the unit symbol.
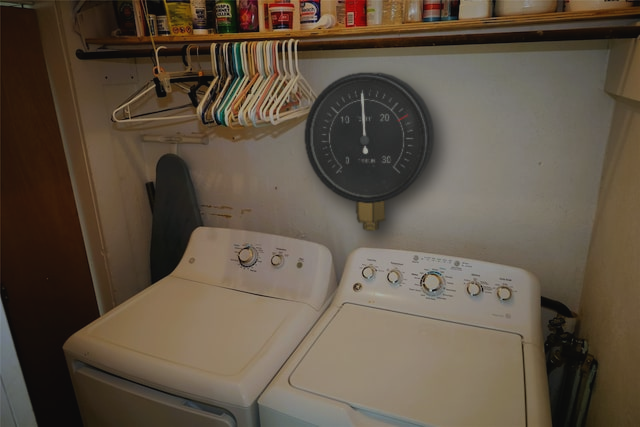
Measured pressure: 15 psi
